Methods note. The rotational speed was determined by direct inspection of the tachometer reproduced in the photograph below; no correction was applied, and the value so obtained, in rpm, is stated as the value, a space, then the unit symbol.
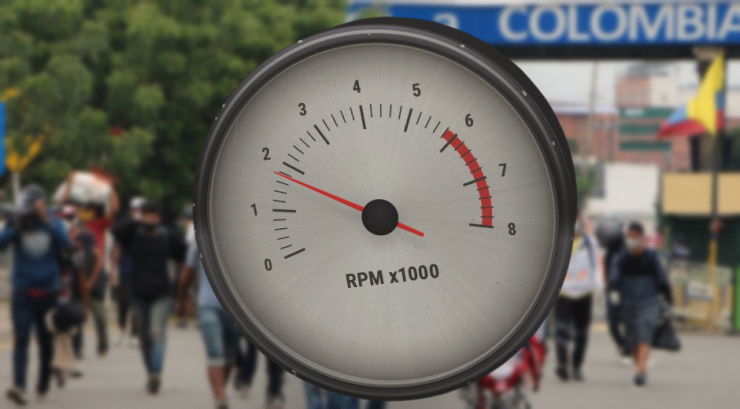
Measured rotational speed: 1800 rpm
